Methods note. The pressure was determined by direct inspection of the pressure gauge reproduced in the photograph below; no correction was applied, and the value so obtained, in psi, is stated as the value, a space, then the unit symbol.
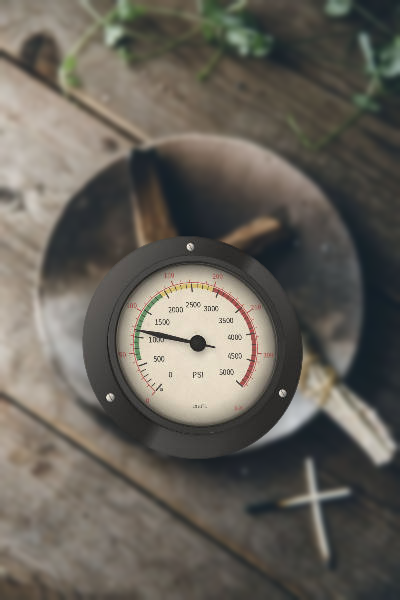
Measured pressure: 1100 psi
